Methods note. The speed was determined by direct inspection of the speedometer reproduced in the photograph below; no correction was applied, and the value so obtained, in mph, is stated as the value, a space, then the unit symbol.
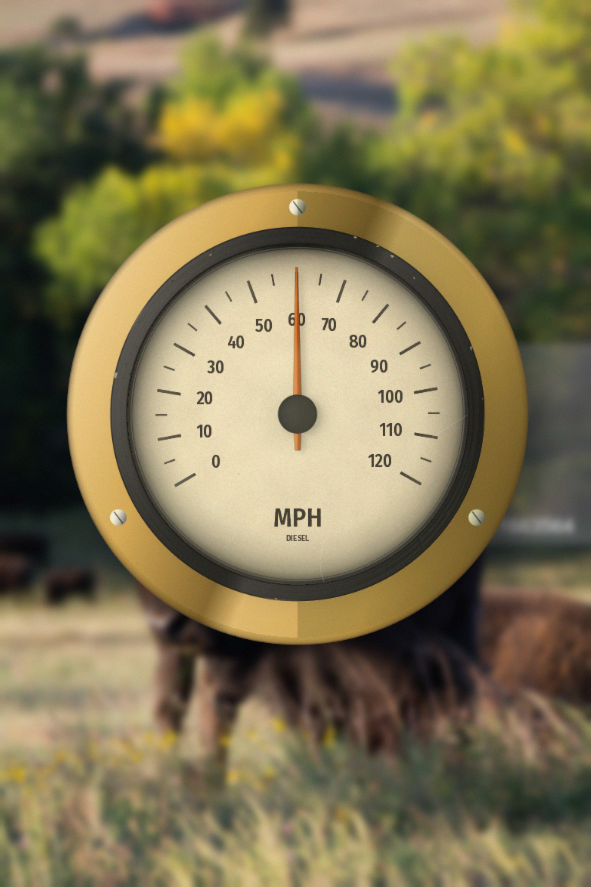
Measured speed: 60 mph
